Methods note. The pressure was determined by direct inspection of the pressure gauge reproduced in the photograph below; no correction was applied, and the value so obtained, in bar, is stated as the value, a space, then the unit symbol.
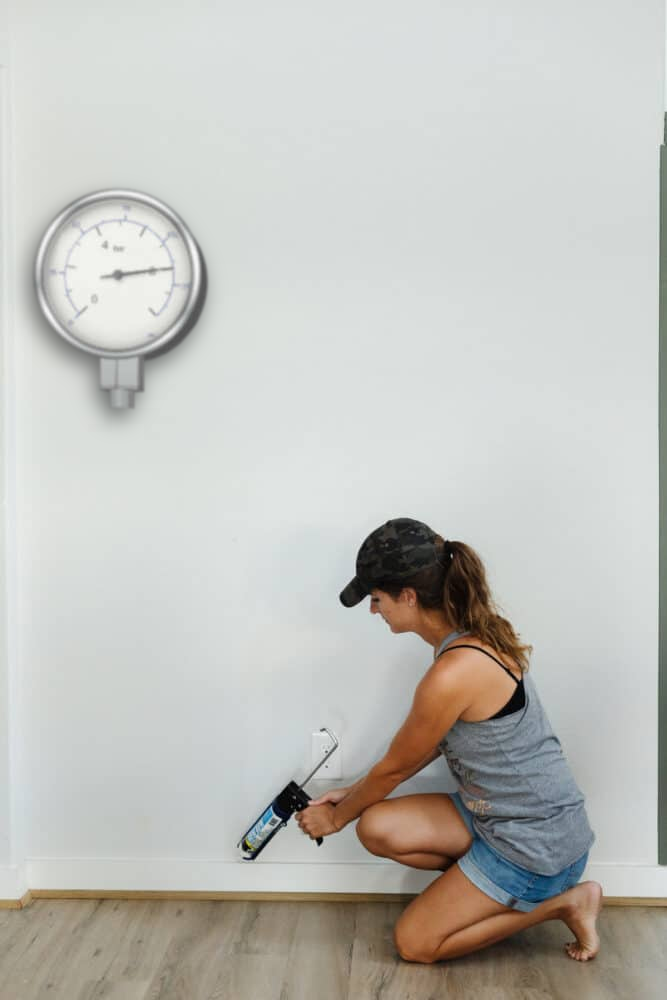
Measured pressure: 8 bar
